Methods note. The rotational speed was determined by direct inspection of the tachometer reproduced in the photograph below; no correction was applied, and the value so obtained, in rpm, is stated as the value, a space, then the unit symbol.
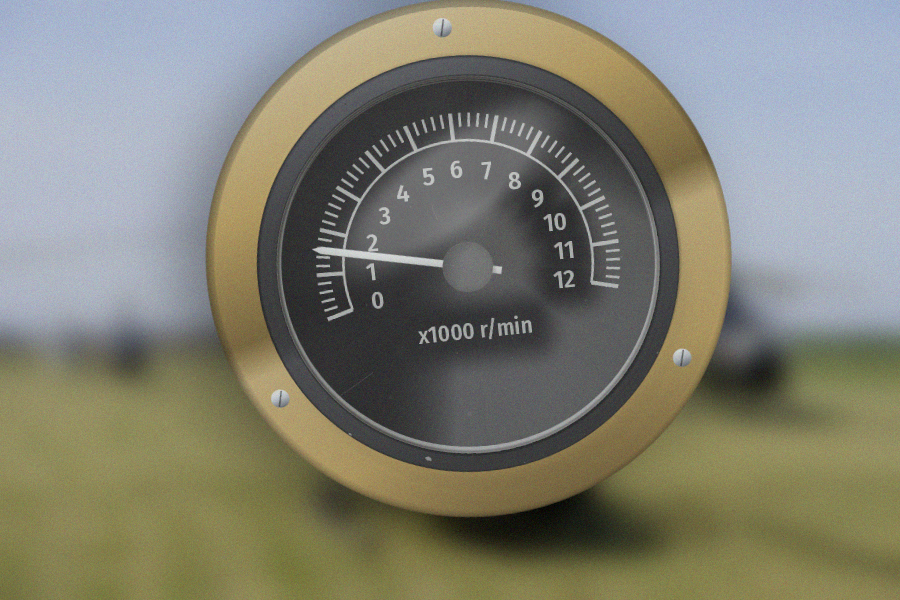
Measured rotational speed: 1600 rpm
